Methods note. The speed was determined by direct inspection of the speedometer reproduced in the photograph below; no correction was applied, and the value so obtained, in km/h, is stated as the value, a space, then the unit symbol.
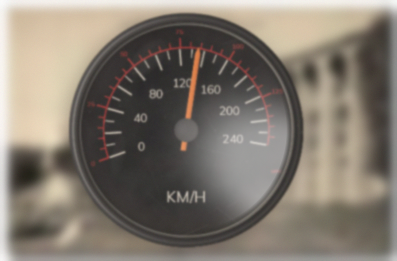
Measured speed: 135 km/h
